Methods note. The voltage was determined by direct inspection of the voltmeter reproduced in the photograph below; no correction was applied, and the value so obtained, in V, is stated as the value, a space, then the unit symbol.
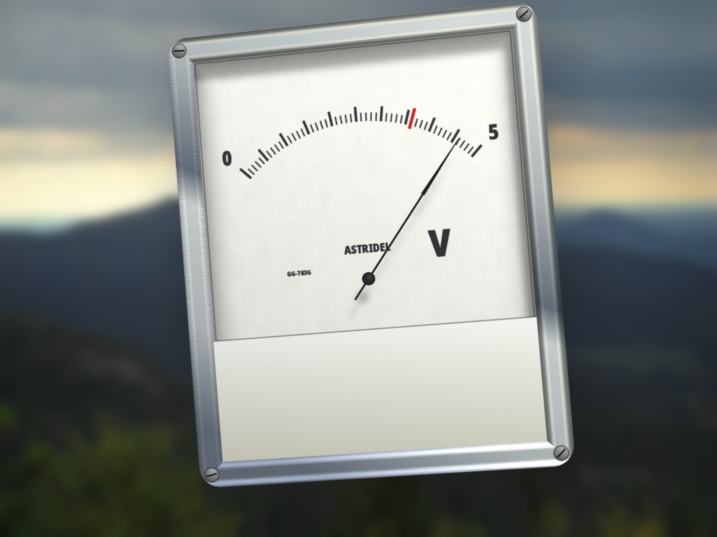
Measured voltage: 4.6 V
